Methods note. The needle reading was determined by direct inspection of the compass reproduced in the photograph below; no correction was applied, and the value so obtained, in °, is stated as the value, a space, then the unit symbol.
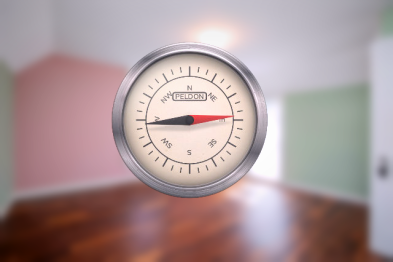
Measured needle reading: 85 °
